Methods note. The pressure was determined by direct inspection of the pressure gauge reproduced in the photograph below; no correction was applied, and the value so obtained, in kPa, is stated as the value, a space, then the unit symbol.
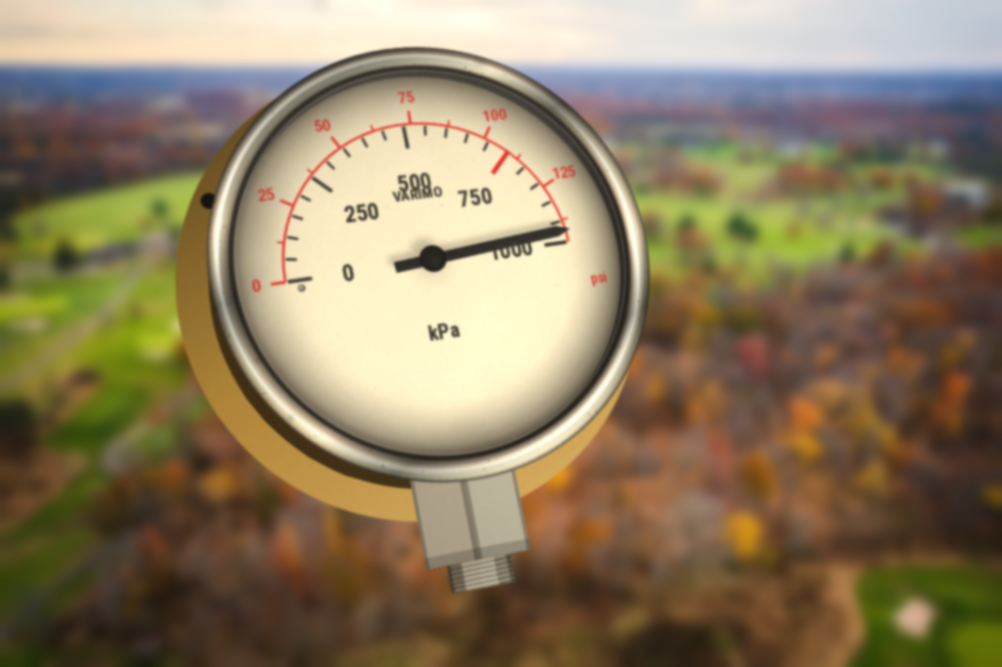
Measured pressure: 975 kPa
